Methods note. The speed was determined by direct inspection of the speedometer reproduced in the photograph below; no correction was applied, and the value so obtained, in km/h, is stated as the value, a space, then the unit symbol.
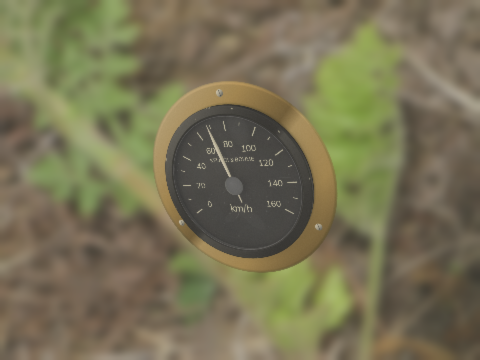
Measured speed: 70 km/h
